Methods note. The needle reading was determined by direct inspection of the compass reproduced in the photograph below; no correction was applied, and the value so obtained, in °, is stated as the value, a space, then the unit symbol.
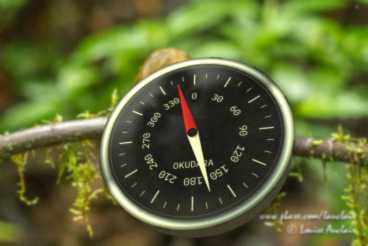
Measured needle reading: 345 °
